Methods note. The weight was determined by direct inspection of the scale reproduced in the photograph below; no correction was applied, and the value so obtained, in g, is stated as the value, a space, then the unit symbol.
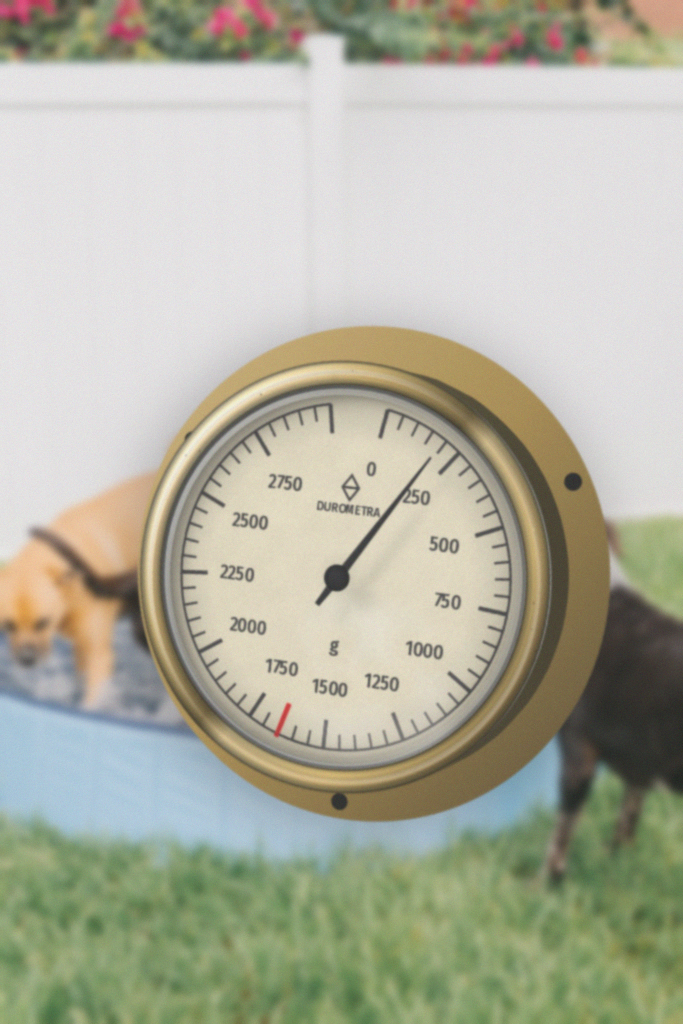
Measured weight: 200 g
